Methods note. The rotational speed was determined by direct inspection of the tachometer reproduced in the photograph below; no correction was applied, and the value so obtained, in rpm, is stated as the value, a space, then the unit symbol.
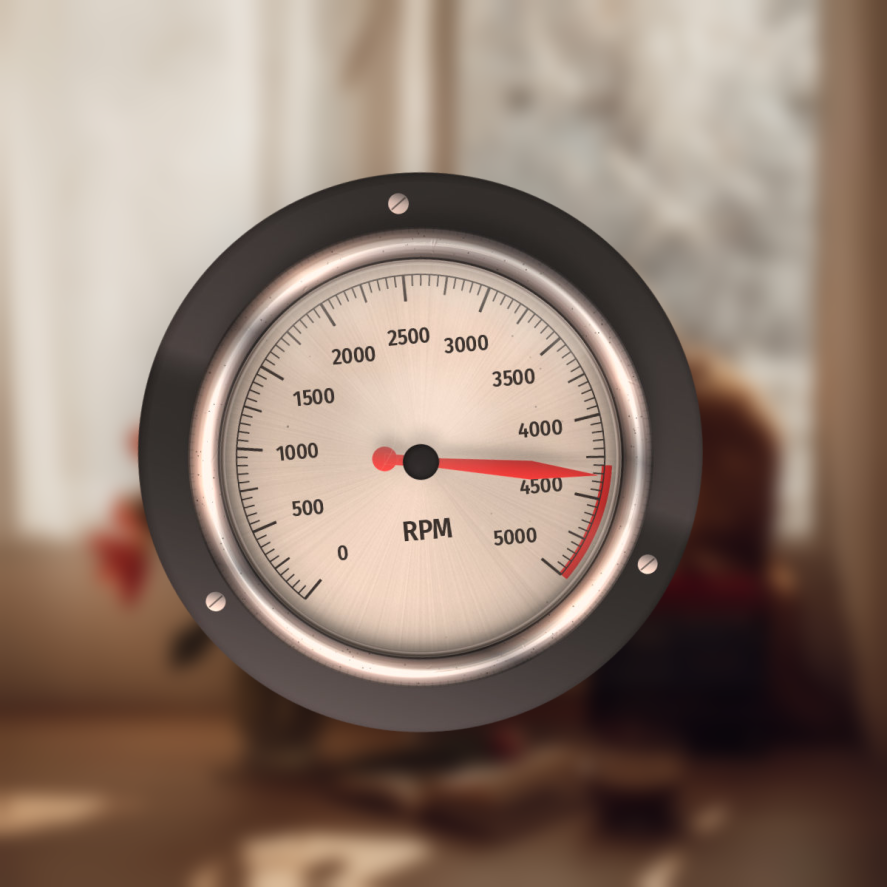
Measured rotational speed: 4350 rpm
